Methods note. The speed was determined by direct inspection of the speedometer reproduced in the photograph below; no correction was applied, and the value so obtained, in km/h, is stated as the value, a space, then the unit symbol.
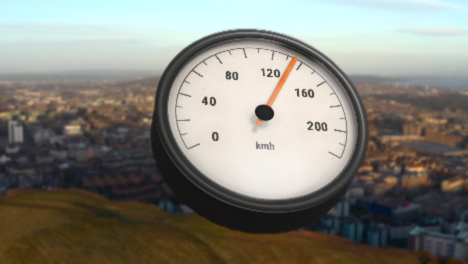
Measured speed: 135 km/h
